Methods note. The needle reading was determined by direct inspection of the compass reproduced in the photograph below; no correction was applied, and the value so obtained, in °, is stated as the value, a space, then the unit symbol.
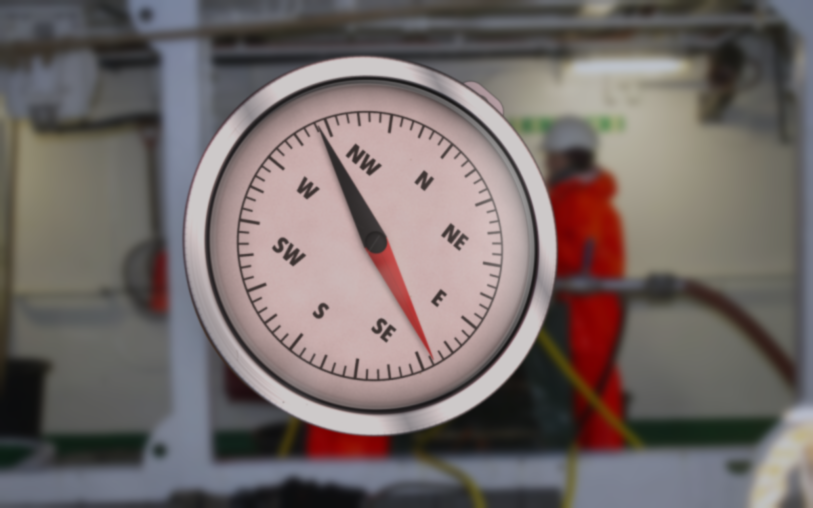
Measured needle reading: 115 °
